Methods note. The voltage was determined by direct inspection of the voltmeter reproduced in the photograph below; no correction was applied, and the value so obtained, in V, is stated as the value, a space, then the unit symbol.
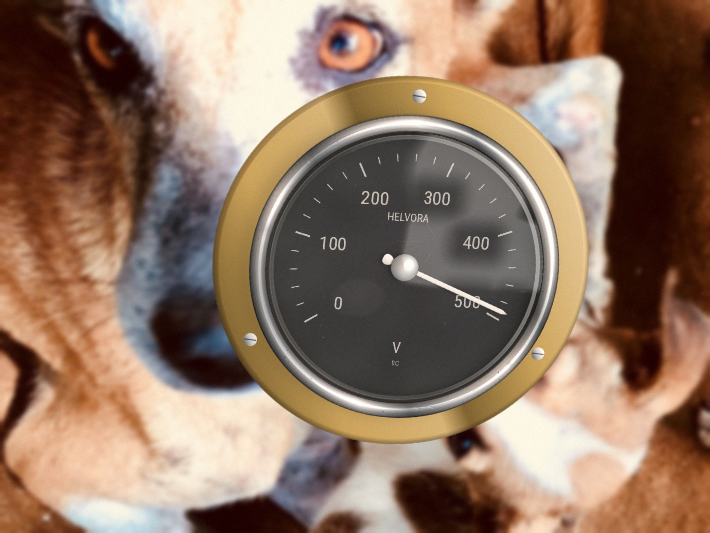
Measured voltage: 490 V
